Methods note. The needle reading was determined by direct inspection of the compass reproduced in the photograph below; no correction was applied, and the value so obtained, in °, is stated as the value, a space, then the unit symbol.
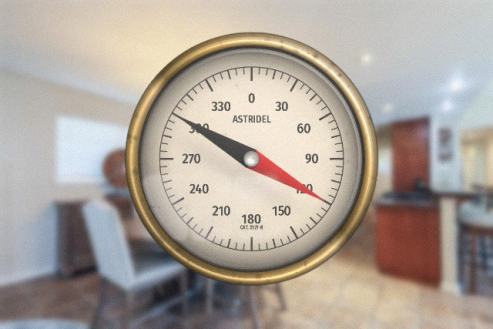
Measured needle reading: 120 °
